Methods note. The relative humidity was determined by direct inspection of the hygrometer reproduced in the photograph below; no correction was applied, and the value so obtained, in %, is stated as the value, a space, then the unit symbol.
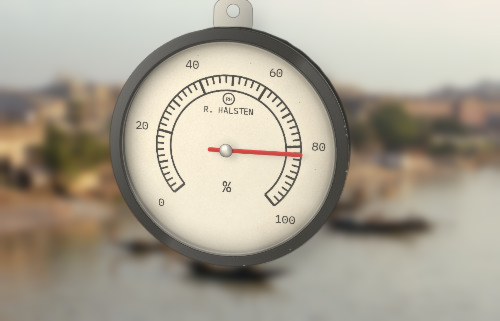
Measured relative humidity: 82 %
